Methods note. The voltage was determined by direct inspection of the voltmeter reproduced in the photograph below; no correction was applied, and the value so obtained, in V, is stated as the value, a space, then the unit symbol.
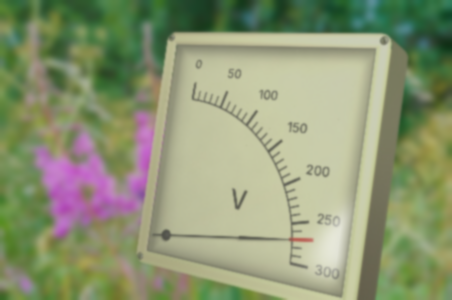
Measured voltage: 270 V
